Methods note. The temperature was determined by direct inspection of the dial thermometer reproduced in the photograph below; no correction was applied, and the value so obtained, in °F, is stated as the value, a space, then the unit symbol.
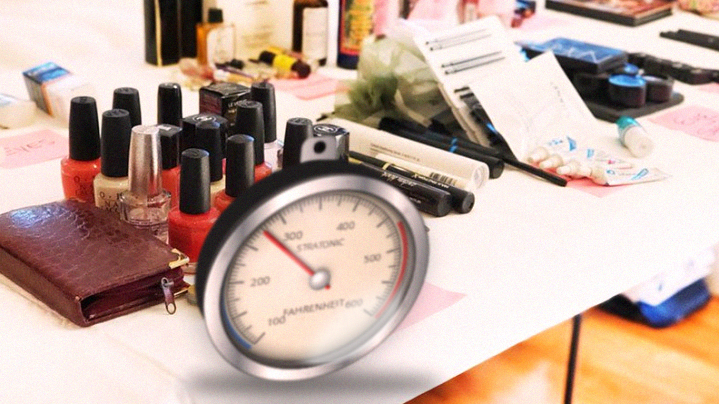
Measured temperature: 275 °F
